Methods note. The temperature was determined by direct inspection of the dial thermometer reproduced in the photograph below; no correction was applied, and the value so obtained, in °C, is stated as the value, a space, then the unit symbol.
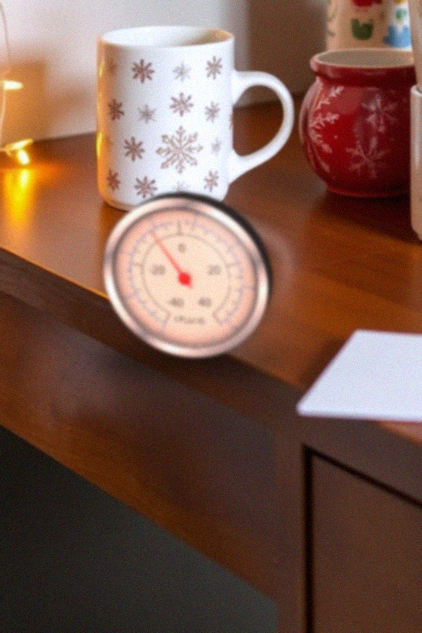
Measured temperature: -8 °C
